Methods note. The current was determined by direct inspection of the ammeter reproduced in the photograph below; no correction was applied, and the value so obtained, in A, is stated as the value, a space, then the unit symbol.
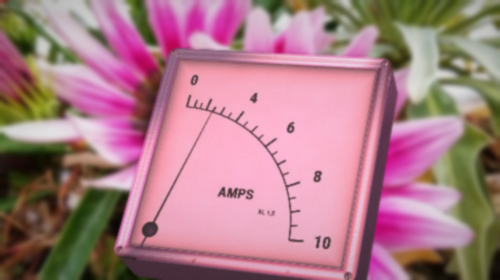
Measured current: 2.5 A
